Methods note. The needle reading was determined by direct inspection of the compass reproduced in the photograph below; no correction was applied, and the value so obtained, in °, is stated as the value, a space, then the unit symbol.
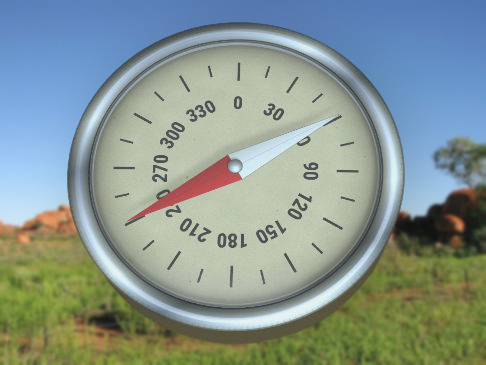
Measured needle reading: 240 °
